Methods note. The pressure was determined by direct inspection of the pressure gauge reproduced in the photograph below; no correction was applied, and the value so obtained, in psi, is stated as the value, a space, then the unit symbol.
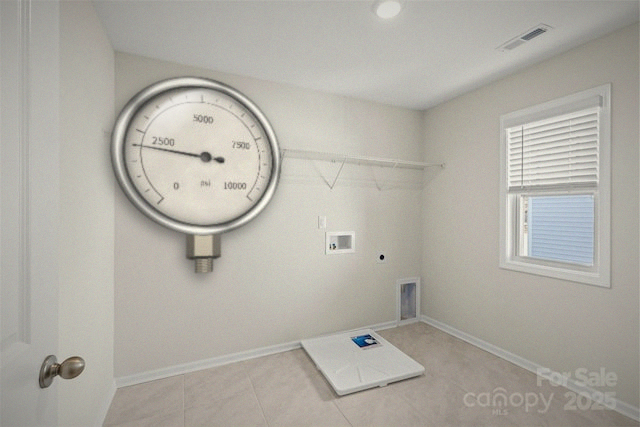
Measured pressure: 2000 psi
